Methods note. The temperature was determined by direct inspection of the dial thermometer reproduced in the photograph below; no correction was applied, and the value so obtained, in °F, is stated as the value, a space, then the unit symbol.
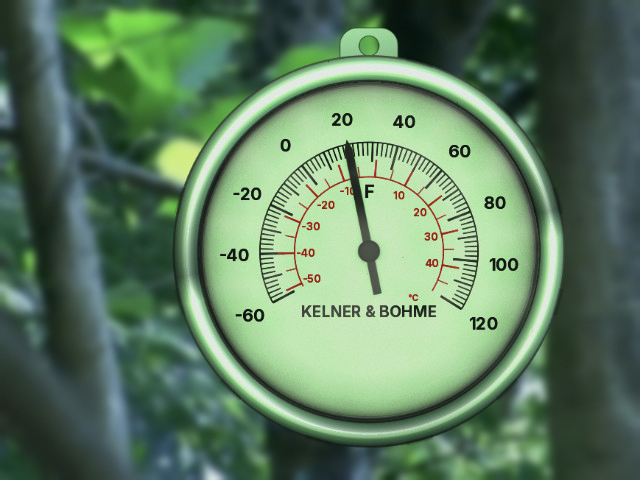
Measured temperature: 20 °F
